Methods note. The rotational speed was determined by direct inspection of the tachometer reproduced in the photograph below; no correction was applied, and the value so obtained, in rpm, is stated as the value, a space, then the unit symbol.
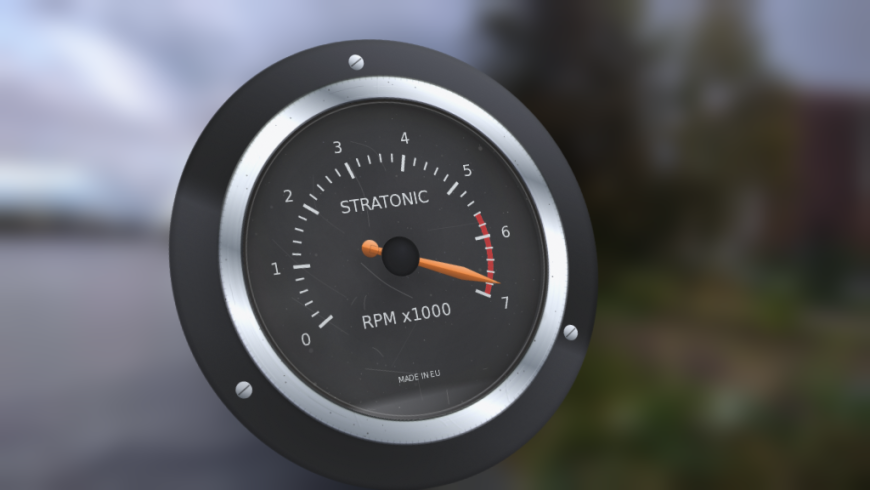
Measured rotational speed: 6800 rpm
